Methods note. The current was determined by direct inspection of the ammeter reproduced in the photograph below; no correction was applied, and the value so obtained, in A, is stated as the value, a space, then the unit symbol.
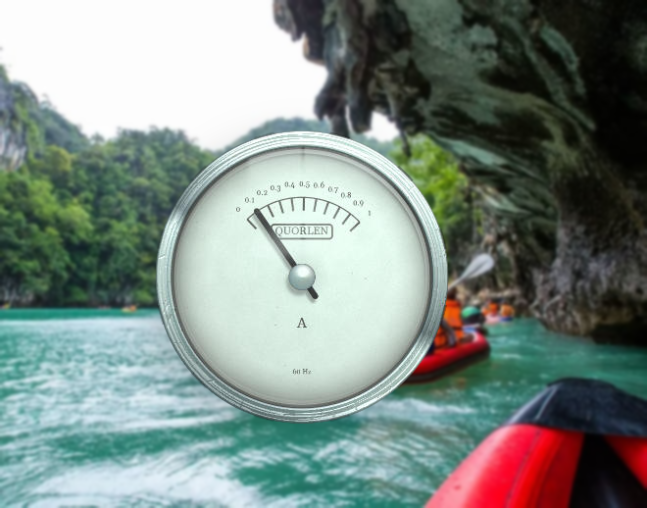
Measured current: 0.1 A
